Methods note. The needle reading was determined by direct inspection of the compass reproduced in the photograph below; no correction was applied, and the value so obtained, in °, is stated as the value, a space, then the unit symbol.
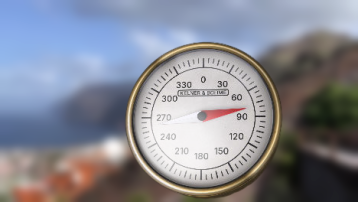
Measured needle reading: 80 °
